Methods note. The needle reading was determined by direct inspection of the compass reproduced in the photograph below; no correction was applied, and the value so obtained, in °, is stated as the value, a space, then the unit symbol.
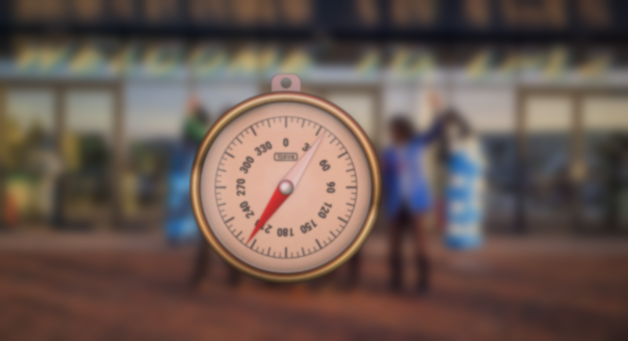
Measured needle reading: 215 °
